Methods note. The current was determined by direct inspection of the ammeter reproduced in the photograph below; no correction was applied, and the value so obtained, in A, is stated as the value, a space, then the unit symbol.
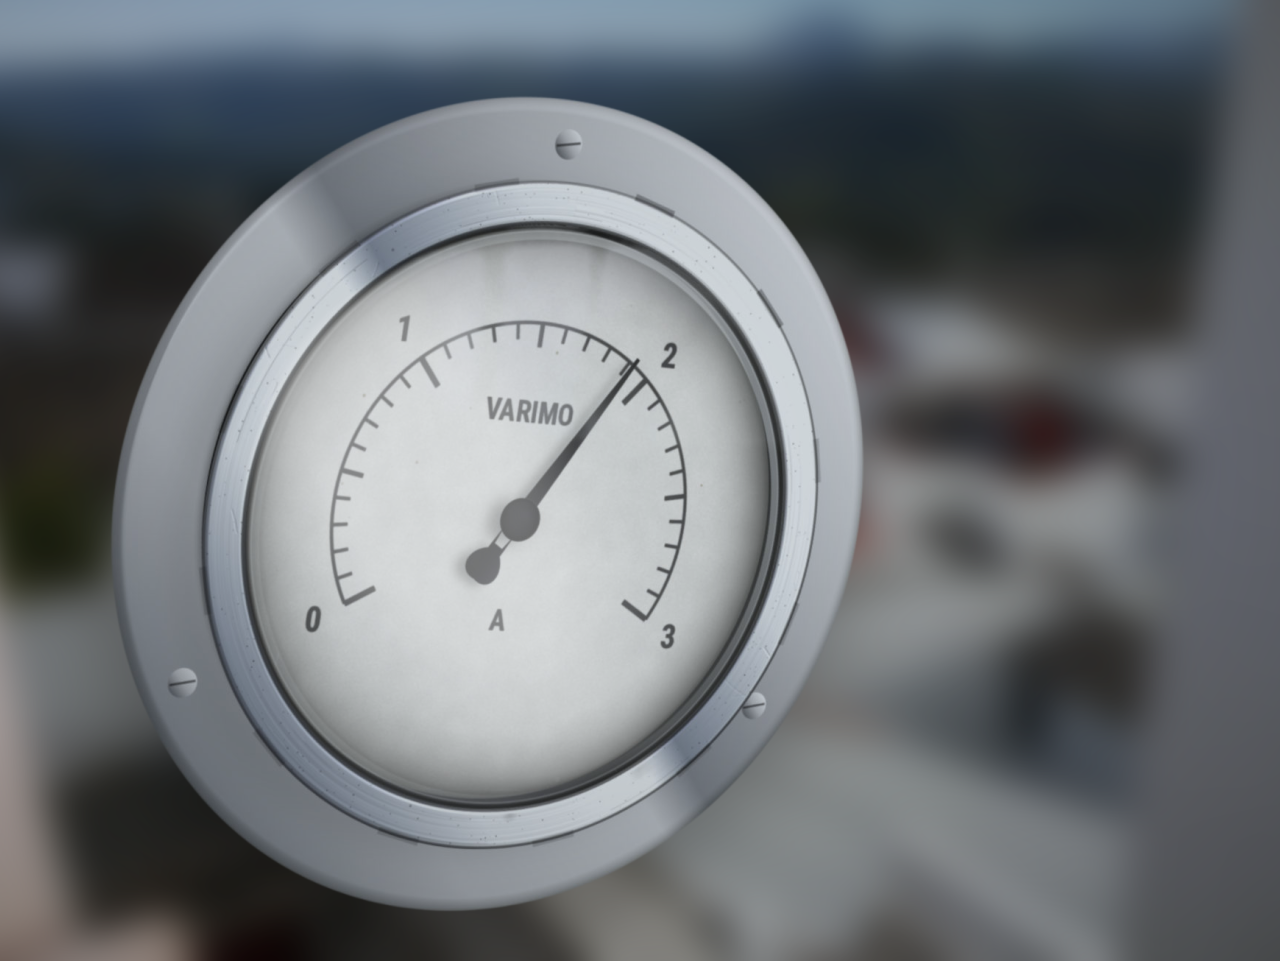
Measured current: 1.9 A
